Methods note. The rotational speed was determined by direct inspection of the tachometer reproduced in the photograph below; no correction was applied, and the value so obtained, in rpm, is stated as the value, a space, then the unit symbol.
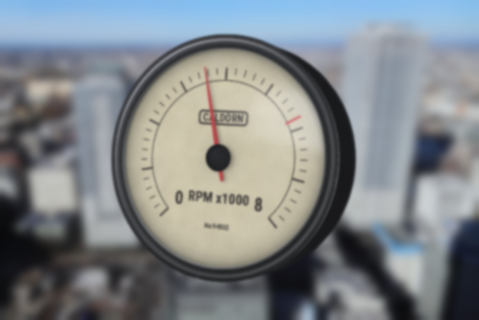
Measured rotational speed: 3600 rpm
